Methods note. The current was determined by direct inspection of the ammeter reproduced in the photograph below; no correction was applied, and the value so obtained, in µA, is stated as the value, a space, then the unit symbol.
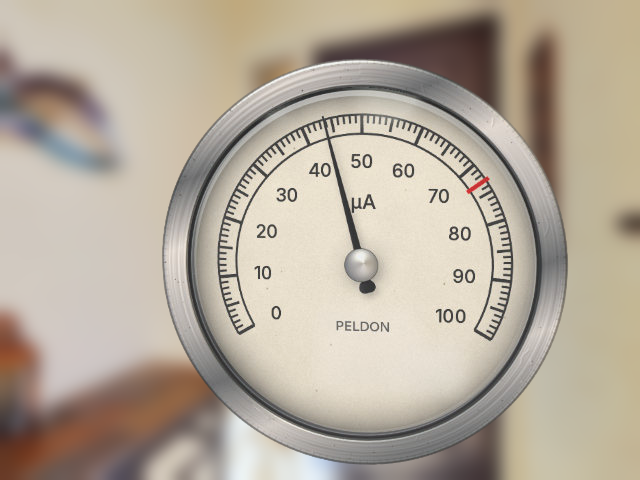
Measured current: 44 µA
